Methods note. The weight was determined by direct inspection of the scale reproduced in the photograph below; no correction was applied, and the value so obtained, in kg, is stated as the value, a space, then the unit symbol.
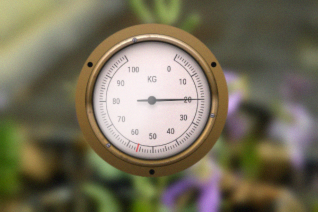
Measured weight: 20 kg
